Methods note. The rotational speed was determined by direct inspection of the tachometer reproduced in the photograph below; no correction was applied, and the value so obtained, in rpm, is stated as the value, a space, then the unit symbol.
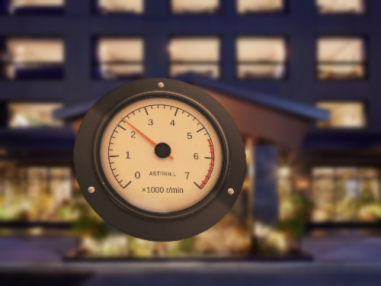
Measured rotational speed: 2200 rpm
